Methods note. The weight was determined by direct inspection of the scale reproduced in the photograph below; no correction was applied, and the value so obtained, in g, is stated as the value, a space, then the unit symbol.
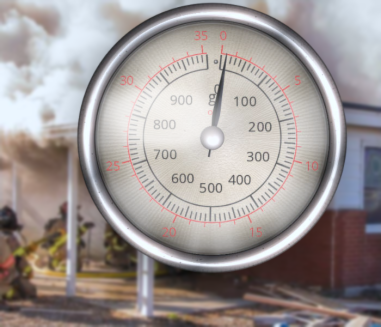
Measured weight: 10 g
